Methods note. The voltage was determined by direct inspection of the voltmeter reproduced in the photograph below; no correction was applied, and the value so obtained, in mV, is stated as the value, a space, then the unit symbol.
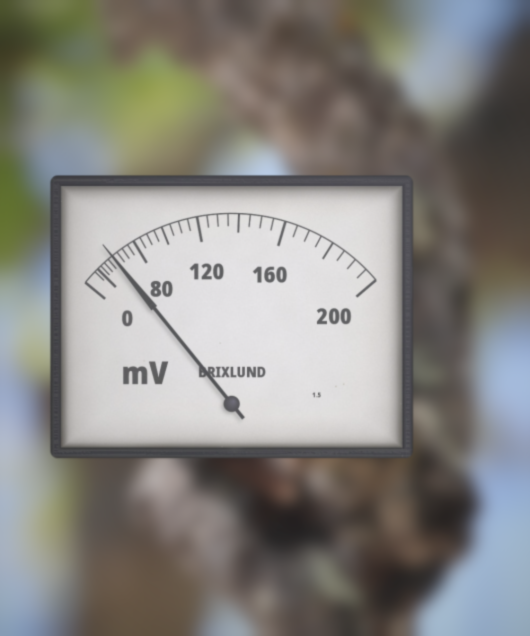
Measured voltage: 60 mV
